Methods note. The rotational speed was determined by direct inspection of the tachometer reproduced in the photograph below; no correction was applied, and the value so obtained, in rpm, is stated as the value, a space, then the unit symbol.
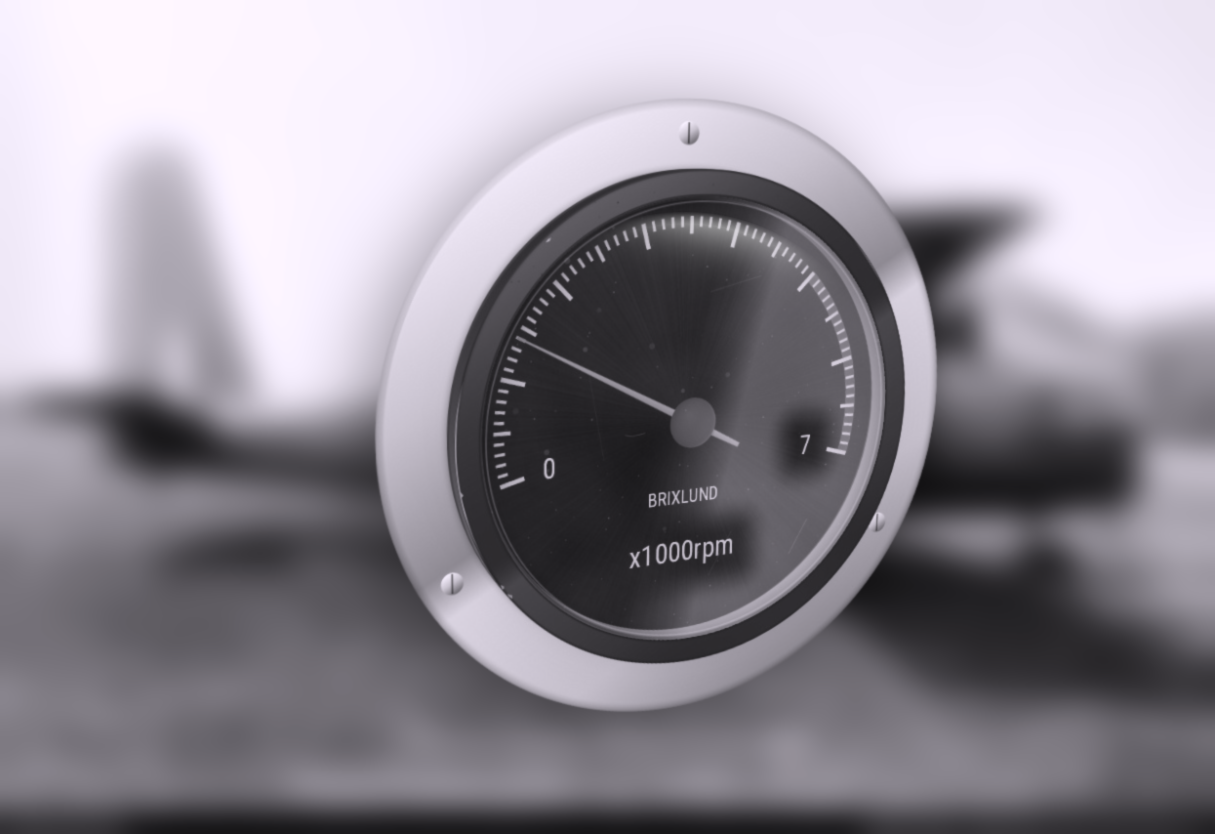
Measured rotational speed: 1400 rpm
